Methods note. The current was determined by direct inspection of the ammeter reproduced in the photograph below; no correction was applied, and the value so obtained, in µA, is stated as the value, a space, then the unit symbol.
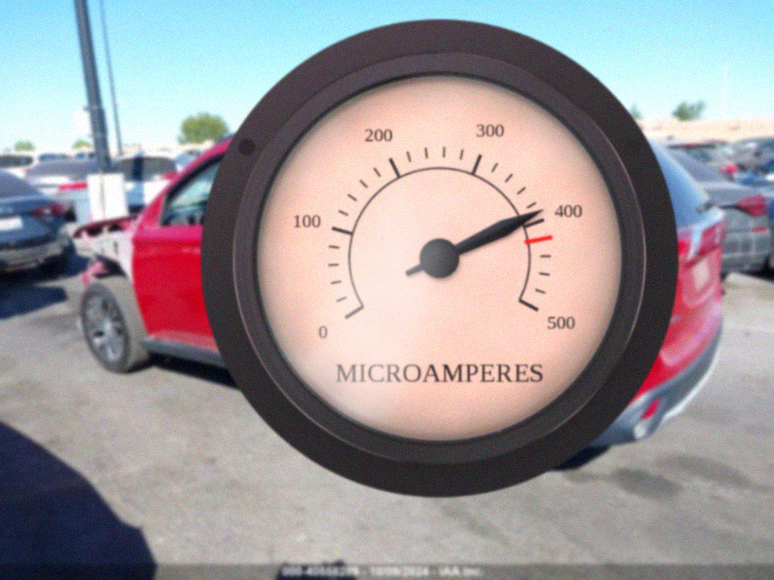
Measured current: 390 µA
